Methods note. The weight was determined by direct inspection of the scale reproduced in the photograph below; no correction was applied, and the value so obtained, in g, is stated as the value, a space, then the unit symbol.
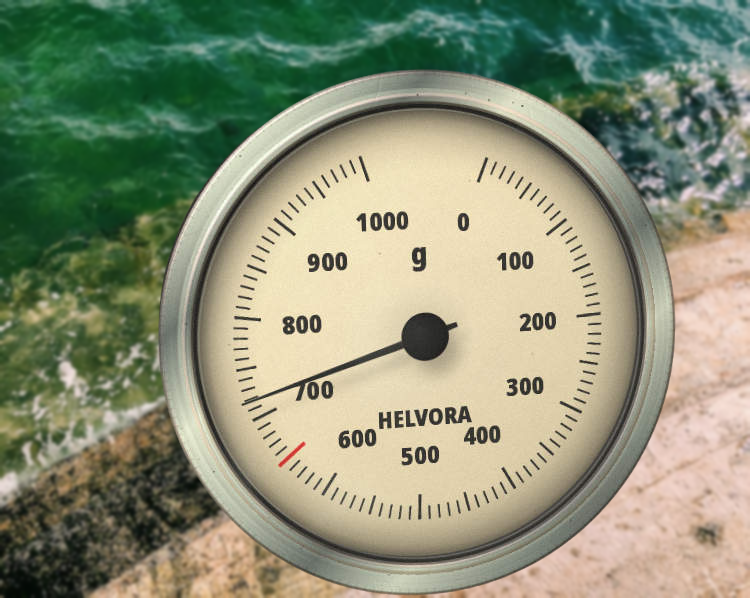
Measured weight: 720 g
